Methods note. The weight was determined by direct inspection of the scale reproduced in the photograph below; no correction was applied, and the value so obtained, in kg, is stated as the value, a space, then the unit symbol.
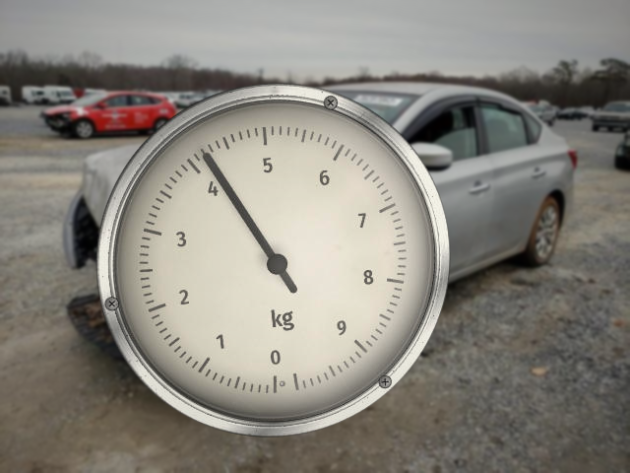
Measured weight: 4.2 kg
